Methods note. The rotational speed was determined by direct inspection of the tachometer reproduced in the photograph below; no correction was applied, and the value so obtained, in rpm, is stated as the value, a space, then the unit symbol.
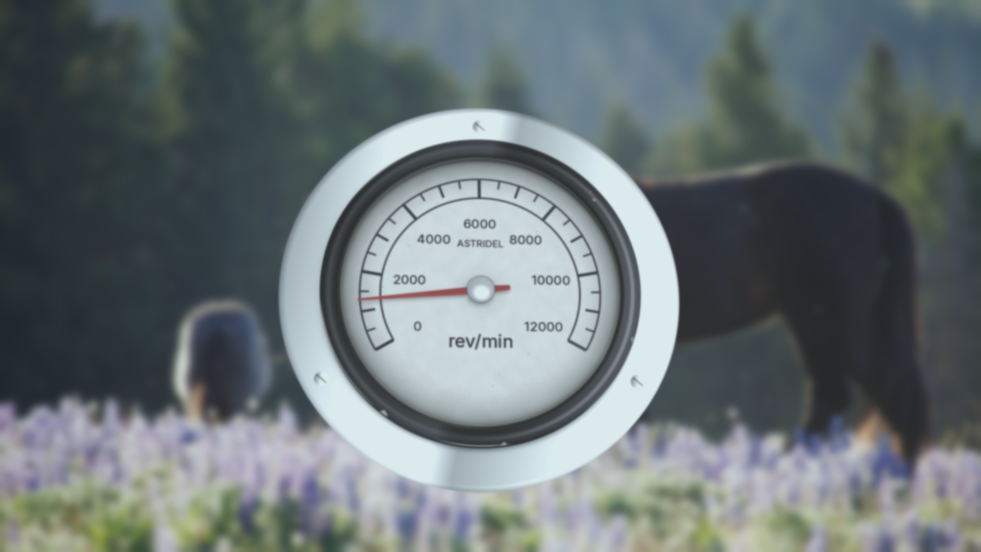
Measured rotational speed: 1250 rpm
